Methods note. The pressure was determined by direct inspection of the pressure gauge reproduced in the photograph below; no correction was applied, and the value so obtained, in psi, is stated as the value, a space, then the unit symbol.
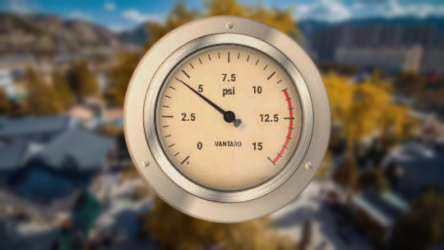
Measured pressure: 4.5 psi
